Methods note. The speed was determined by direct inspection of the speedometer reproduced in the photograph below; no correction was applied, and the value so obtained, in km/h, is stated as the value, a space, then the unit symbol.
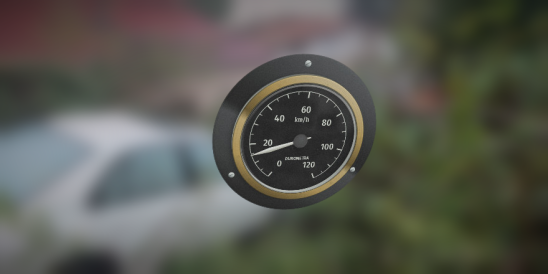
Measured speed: 15 km/h
